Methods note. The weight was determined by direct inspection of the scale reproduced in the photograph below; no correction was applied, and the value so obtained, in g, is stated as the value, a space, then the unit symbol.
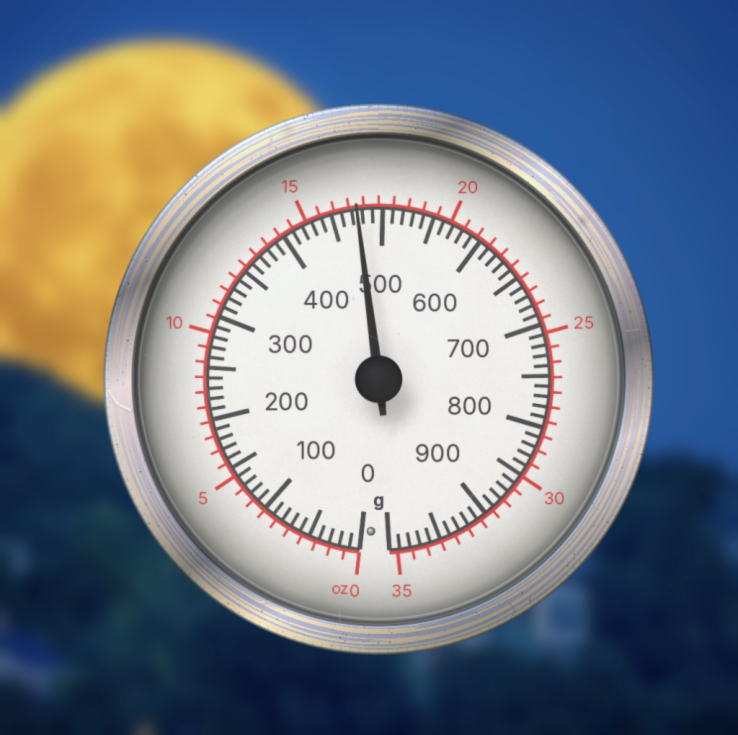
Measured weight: 475 g
